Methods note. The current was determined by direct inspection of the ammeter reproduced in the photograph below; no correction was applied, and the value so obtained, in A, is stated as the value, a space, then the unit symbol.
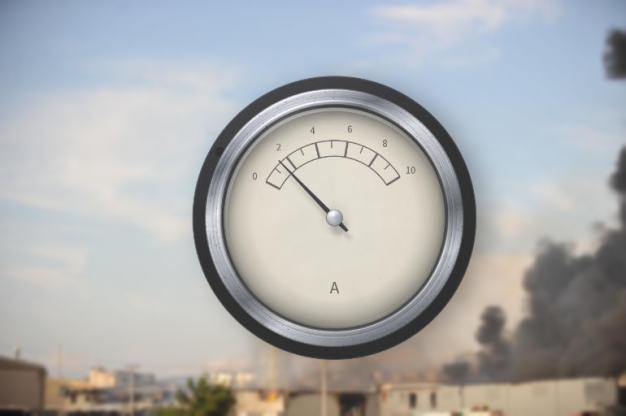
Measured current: 1.5 A
